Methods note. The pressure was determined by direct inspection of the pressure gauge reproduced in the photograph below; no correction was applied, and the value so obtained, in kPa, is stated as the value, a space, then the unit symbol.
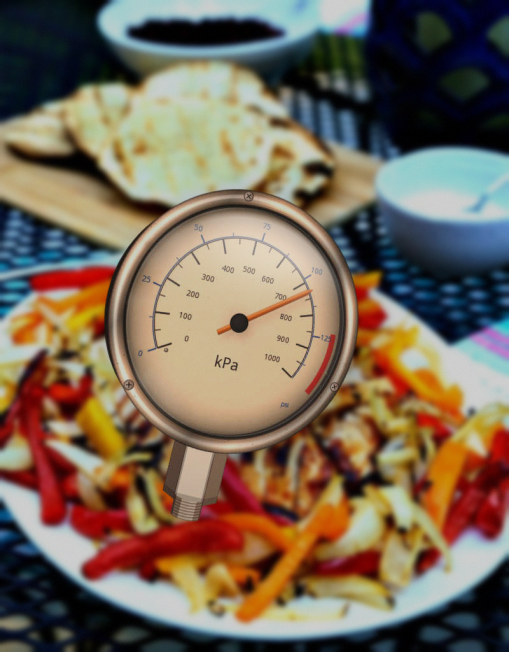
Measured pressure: 725 kPa
